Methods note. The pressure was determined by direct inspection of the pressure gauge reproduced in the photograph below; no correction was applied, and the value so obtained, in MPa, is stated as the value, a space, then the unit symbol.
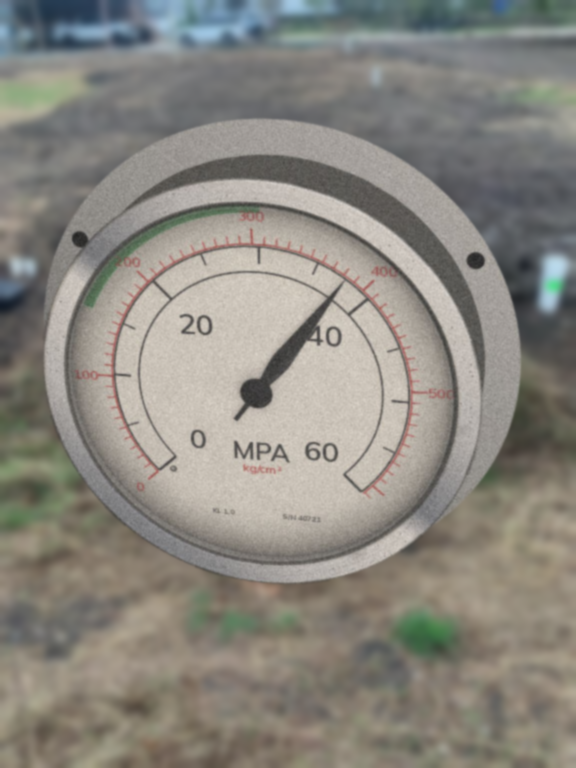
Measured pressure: 37.5 MPa
